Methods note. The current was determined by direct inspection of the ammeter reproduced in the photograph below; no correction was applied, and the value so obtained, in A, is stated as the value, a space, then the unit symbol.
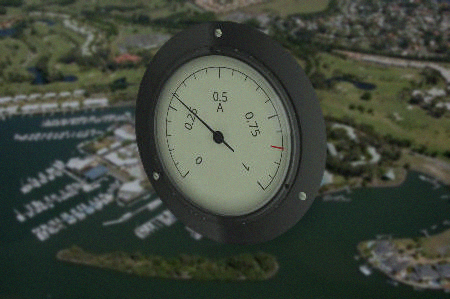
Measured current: 0.3 A
